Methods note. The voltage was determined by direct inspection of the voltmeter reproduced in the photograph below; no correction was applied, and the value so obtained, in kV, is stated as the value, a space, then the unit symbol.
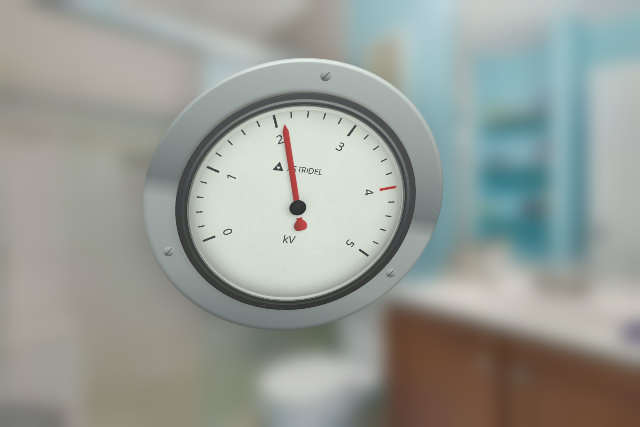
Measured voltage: 2.1 kV
